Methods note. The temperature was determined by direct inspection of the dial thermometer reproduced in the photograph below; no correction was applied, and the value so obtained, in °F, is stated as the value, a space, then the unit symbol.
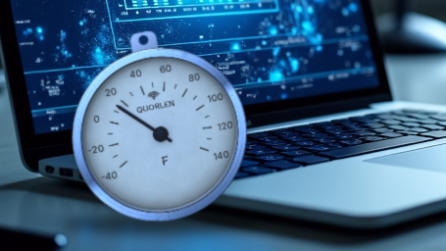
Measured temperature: 15 °F
